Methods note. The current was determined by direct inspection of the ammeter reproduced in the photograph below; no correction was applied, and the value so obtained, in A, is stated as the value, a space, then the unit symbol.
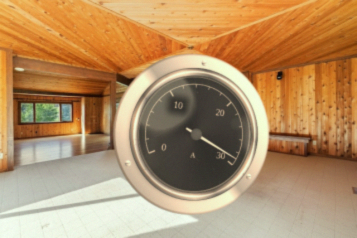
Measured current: 29 A
